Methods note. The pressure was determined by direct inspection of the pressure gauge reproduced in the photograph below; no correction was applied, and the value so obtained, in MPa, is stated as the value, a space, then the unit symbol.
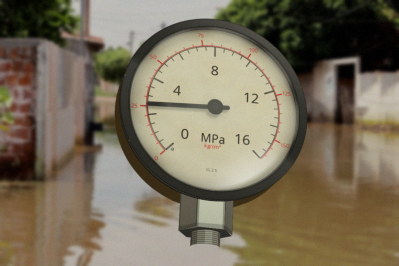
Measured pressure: 2.5 MPa
